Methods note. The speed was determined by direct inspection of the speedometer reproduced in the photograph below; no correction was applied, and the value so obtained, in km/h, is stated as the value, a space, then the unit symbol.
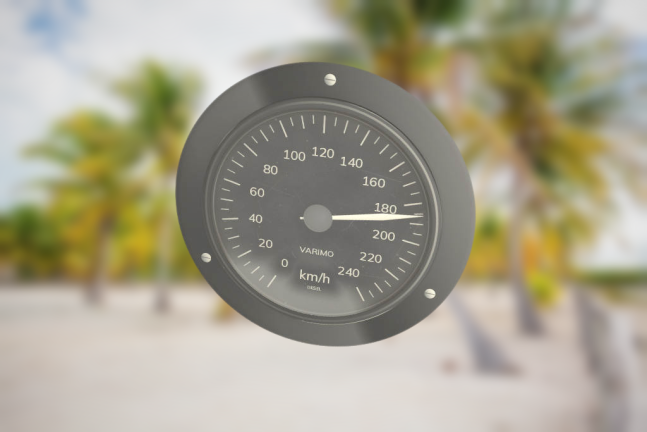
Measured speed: 185 km/h
